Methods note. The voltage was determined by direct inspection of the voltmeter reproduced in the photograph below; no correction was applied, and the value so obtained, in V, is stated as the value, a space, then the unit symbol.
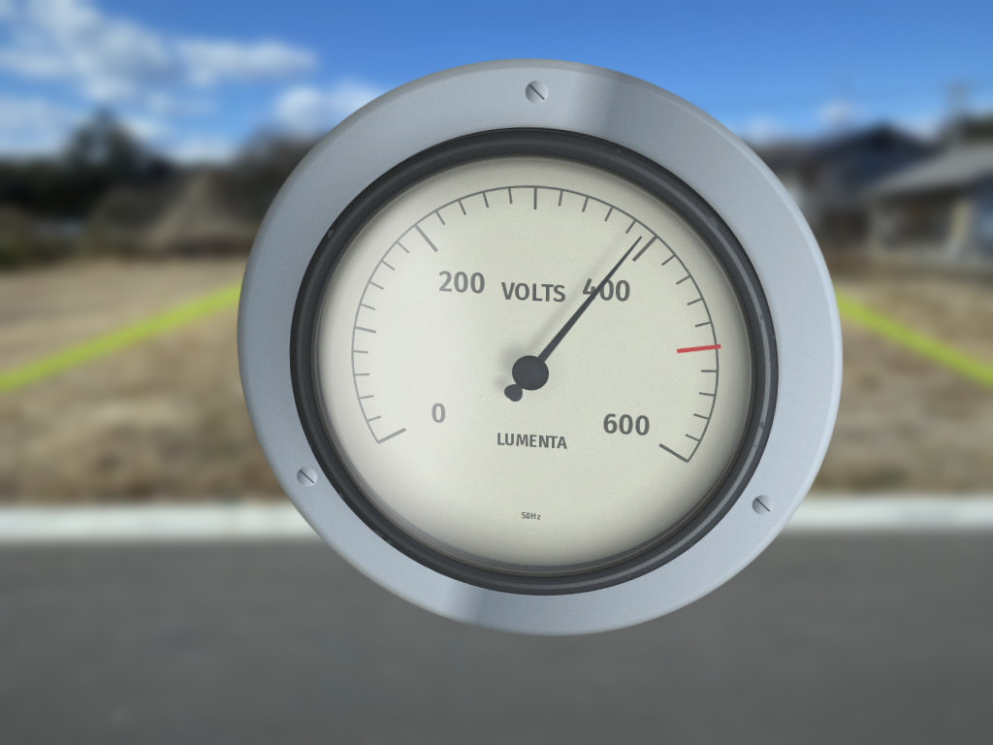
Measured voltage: 390 V
